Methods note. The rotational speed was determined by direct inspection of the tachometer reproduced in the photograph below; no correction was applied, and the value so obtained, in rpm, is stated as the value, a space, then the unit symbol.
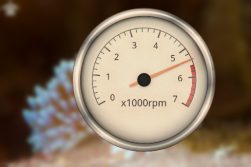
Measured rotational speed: 5400 rpm
